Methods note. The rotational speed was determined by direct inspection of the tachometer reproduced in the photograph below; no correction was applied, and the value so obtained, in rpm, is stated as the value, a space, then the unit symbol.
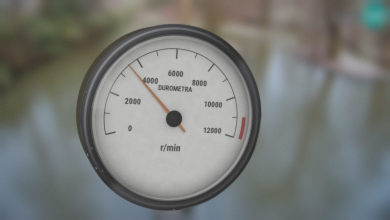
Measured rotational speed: 3500 rpm
